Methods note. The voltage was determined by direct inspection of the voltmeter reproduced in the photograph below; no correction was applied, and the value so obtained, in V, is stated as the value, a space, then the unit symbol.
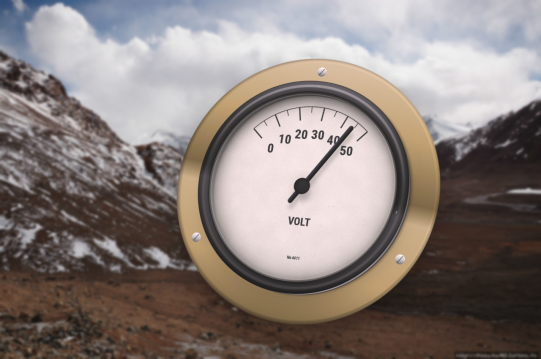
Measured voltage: 45 V
